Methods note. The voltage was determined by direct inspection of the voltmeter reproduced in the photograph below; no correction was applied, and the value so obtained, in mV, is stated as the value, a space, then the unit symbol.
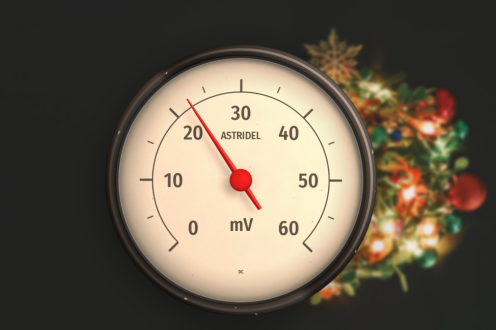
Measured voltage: 22.5 mV
